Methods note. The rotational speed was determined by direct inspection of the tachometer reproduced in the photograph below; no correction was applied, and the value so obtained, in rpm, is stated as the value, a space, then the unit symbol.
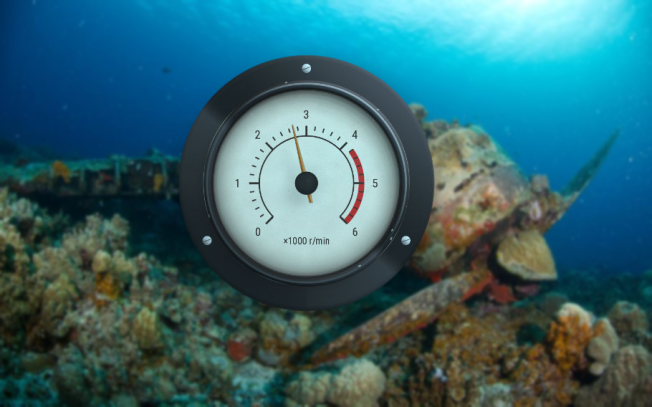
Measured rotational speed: 2700 rpm
